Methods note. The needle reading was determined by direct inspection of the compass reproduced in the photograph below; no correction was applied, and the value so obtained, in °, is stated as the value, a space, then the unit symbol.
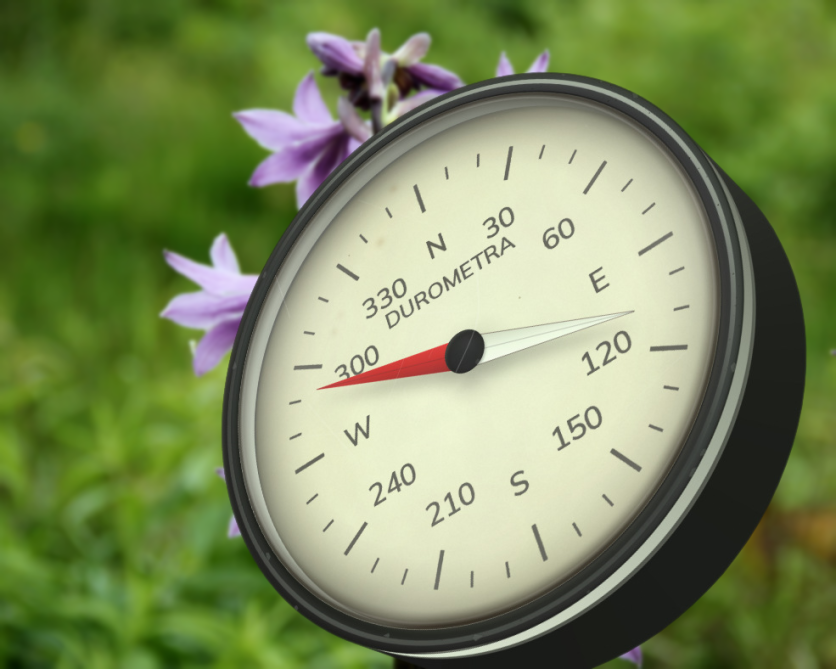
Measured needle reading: 290 °
